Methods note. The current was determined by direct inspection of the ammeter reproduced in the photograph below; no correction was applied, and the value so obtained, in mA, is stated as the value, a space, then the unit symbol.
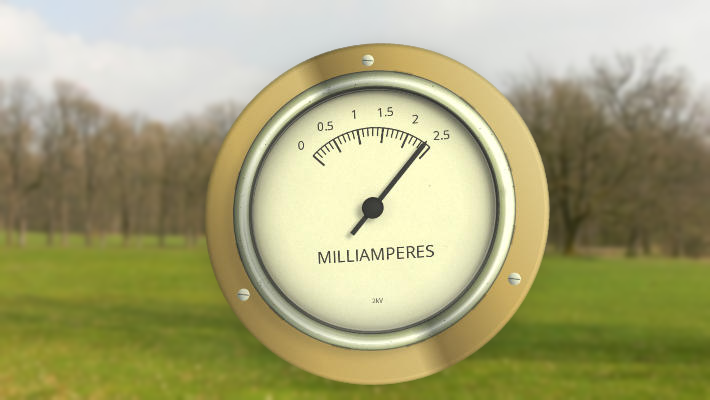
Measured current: 2.4 mA
